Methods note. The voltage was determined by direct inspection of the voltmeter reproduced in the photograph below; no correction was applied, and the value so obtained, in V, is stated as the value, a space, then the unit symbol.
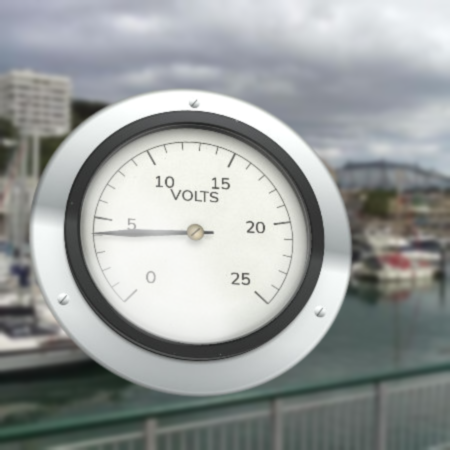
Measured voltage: 4 V
